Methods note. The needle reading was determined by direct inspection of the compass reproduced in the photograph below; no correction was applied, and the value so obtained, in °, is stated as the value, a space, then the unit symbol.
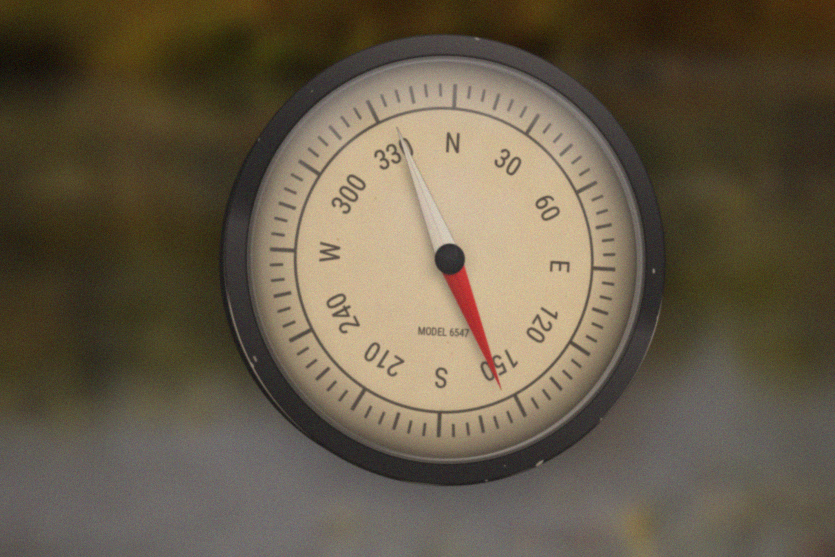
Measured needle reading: 155 °
